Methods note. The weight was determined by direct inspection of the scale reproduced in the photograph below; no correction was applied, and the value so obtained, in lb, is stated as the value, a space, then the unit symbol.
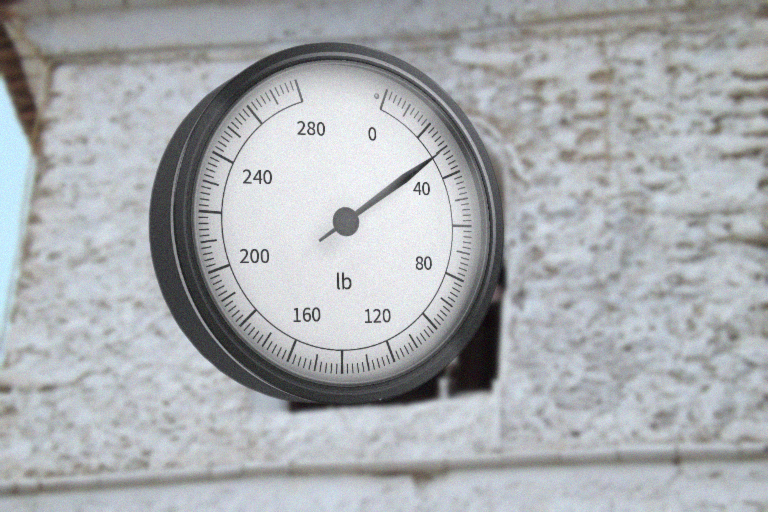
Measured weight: 30 lb
